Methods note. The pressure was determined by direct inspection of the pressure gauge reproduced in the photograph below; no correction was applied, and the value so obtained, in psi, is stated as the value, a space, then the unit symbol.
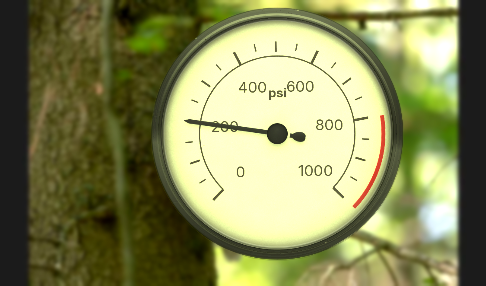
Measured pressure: 200 psi
